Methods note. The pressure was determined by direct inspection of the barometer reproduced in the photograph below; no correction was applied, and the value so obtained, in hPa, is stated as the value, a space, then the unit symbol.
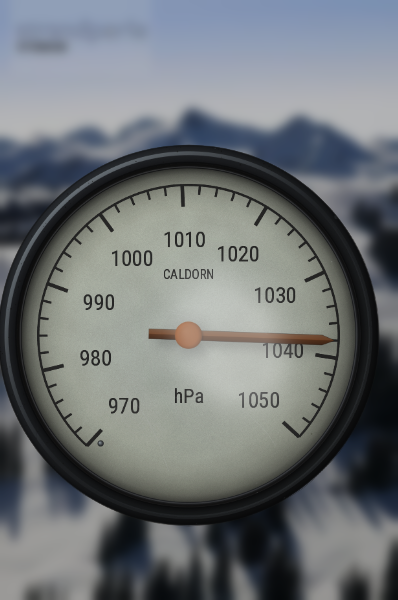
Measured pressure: 1038 hPa
